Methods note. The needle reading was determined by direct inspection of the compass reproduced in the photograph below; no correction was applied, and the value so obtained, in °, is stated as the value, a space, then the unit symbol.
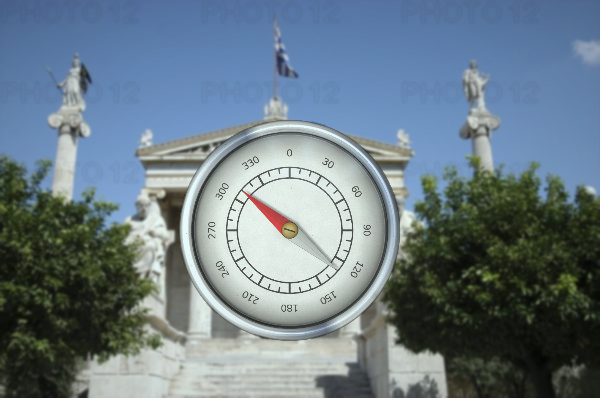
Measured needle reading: 310 °
